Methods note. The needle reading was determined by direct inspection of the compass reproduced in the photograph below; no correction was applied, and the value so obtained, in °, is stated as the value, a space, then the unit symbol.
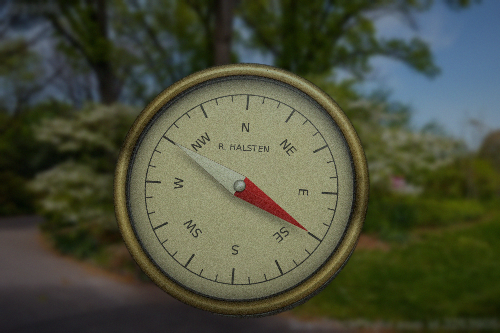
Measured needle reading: 120 °
